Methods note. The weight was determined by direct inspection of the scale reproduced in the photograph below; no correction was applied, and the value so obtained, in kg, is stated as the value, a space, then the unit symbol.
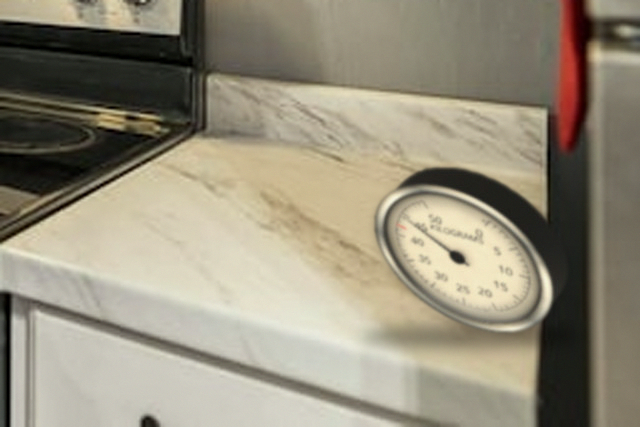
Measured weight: 45 kg
